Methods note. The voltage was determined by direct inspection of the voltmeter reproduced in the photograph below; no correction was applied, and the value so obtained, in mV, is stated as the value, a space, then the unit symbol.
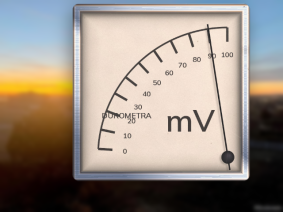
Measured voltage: 90 mV
